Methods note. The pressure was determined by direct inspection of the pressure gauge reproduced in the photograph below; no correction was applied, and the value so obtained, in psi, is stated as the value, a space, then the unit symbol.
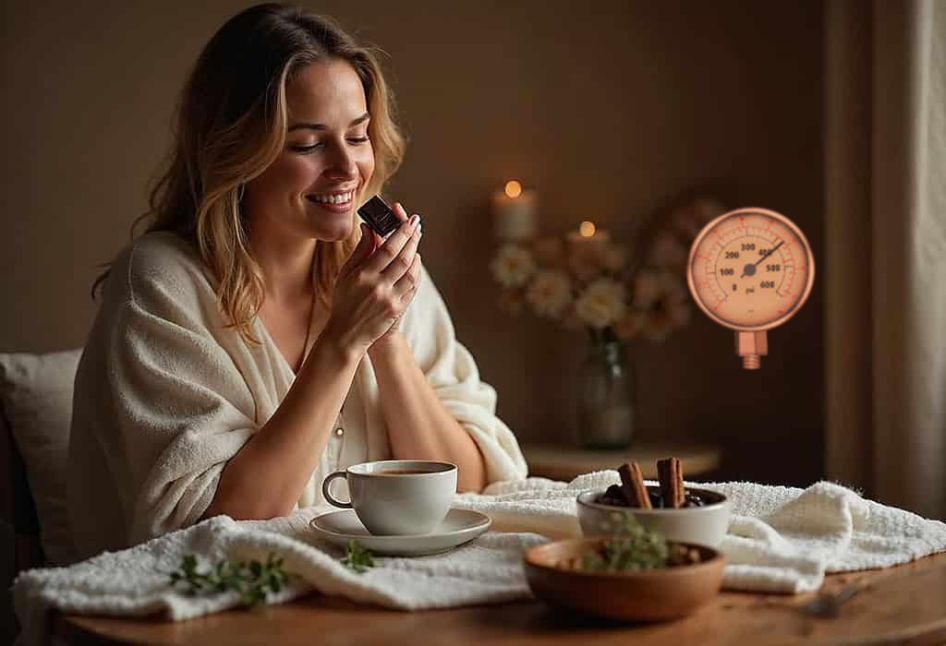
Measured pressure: 420 psi
